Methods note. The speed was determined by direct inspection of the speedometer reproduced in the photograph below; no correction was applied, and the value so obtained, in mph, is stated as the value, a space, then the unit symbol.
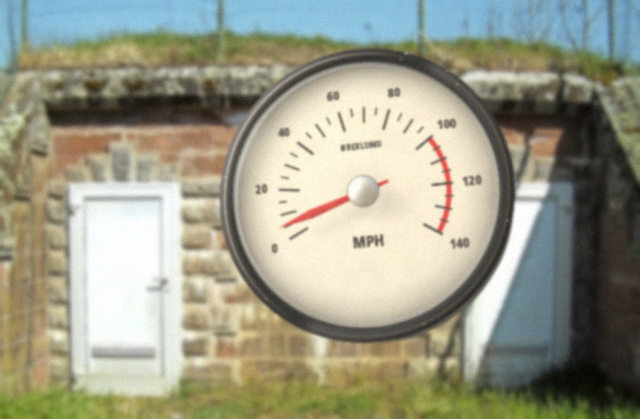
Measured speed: 5 mph
